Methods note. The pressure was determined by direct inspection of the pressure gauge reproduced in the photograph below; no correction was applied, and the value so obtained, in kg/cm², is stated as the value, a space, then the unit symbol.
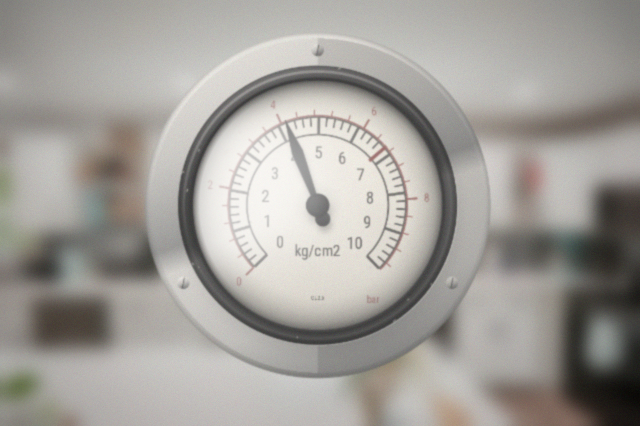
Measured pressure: 4.2 kg/cm²
